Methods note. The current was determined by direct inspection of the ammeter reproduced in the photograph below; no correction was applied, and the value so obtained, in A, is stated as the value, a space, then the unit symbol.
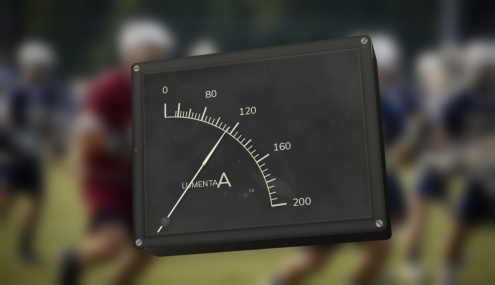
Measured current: 115 A
